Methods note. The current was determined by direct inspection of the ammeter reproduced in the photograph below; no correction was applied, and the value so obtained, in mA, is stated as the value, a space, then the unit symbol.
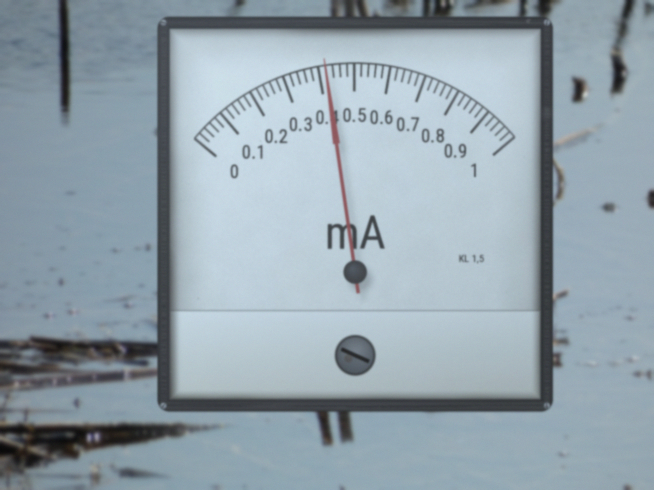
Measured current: 0.42 mA
